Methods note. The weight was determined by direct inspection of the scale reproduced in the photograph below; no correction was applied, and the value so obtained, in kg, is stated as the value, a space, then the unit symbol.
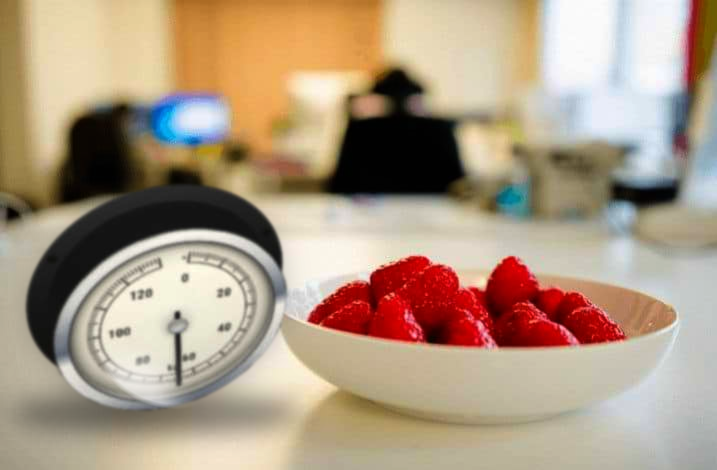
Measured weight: 65 kg
